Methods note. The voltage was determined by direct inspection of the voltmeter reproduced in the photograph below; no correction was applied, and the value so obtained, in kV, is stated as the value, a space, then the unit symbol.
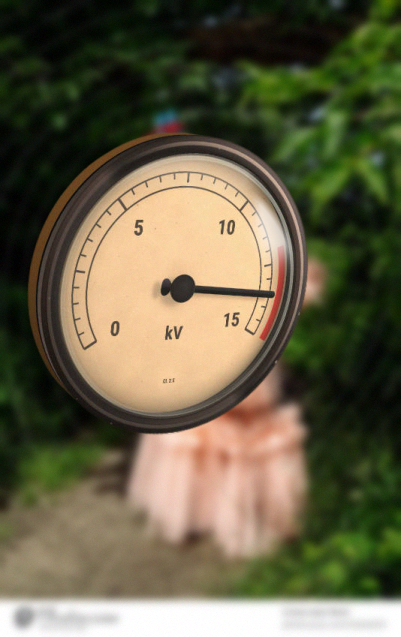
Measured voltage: 13.5 kV
